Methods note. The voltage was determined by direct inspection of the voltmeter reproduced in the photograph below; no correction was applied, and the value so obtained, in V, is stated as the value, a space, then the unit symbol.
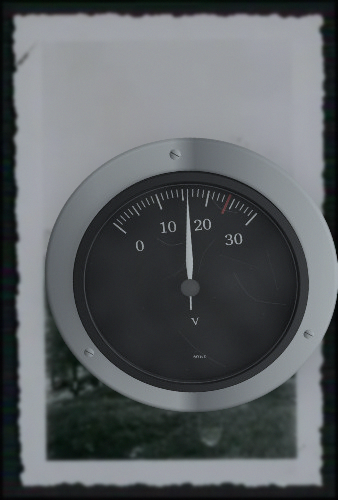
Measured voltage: 16 V
